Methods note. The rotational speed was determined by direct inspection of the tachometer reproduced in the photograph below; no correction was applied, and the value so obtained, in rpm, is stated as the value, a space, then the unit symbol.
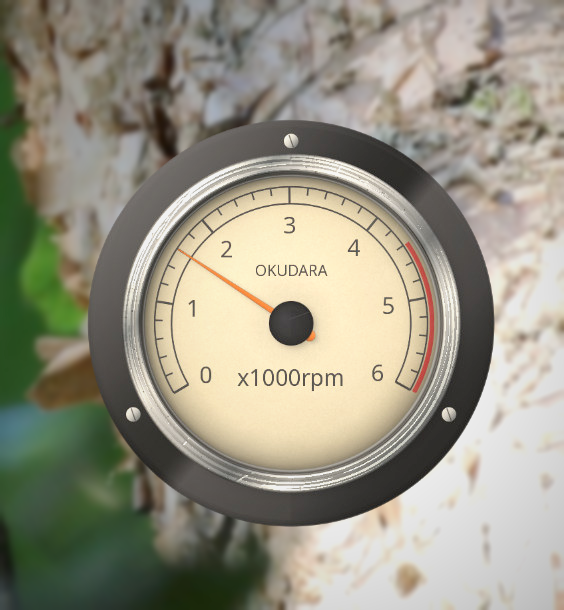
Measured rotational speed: 1600 rpm
